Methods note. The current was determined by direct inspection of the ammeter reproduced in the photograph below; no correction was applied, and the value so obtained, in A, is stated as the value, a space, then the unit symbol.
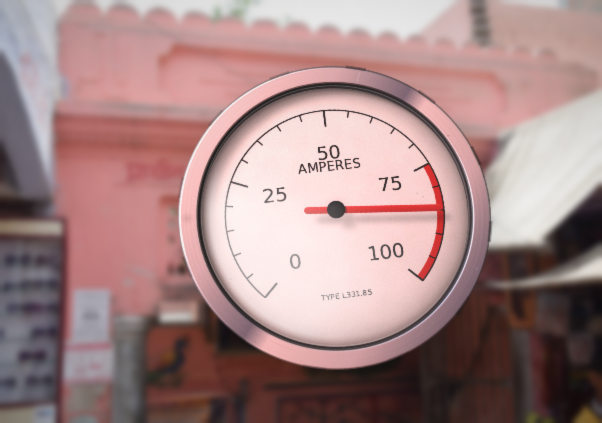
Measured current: 85 A
